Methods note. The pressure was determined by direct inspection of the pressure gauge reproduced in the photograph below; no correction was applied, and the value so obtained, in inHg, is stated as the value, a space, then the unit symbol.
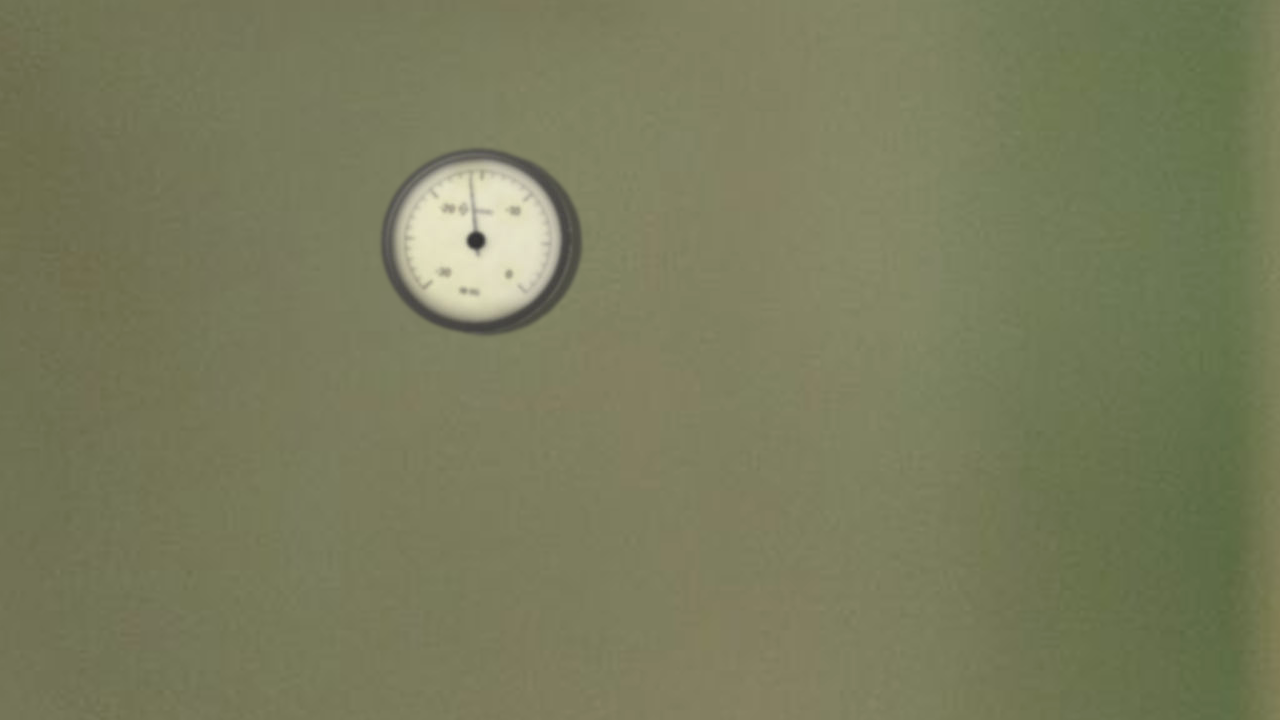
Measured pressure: -16 inHg
